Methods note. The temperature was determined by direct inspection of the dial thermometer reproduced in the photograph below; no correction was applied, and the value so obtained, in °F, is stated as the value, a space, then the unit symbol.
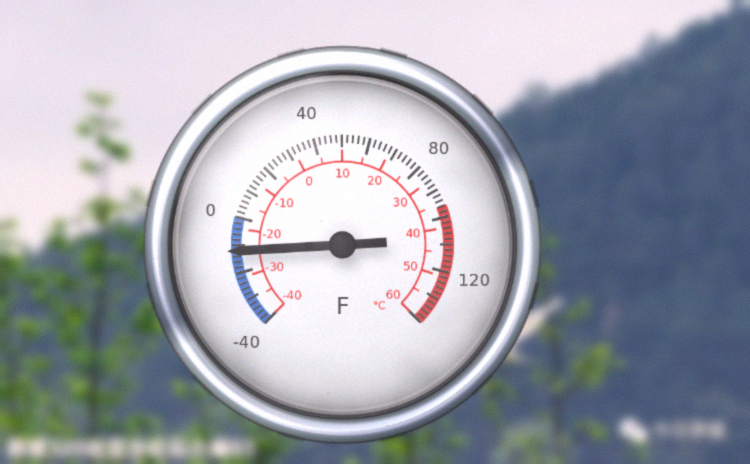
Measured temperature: -12 °F
